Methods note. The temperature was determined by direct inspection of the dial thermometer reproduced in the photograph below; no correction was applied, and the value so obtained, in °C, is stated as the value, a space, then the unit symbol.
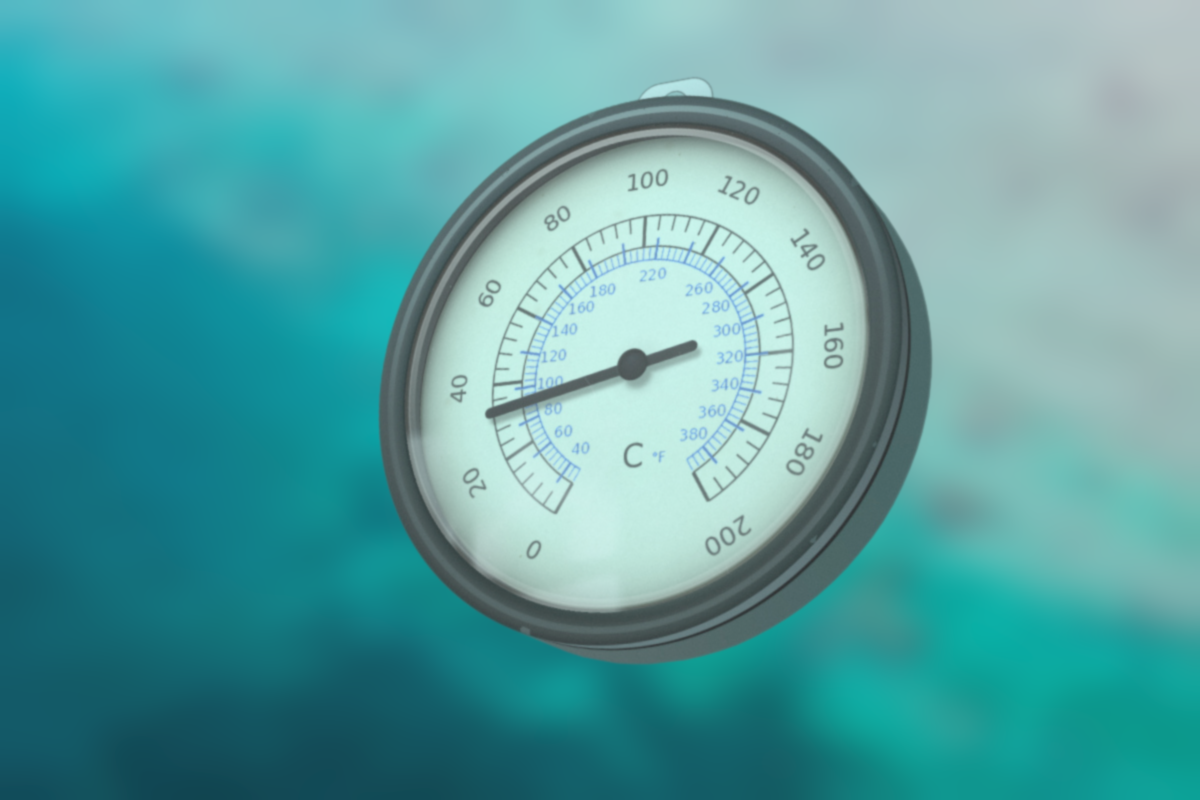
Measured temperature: 32 °C
